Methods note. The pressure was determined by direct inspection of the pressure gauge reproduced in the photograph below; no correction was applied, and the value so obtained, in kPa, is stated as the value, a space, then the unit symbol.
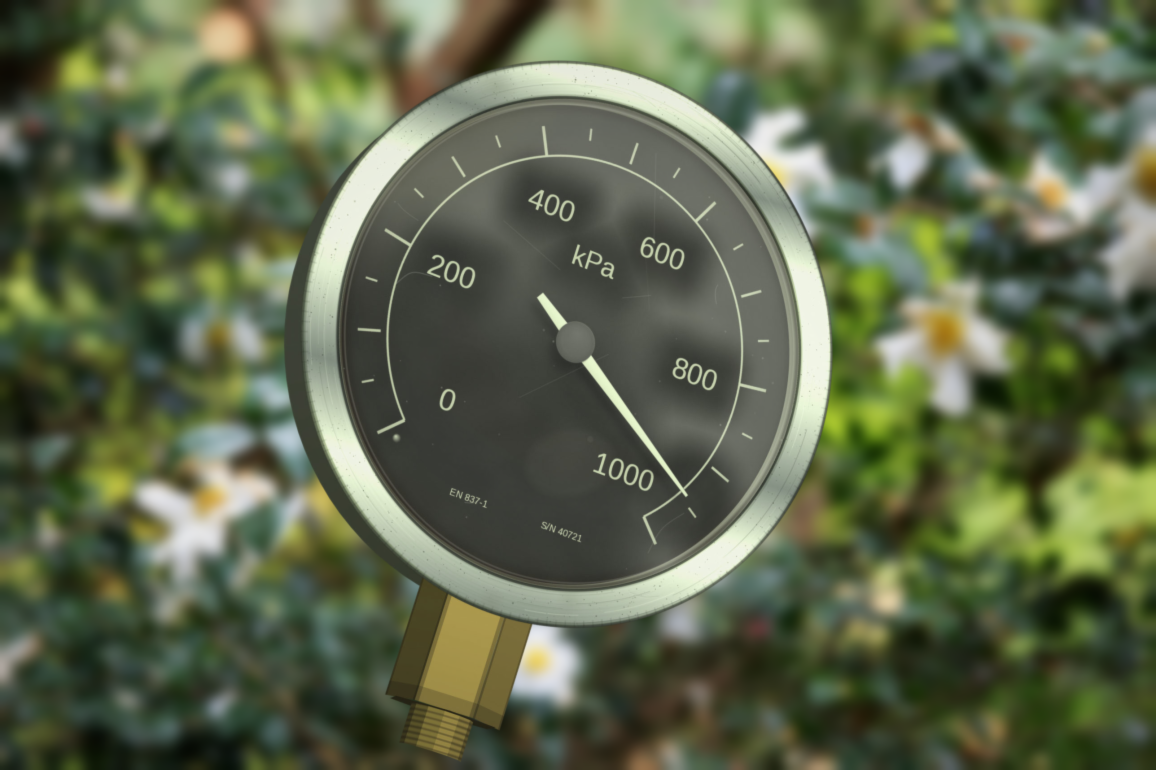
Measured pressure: 950 kPa
